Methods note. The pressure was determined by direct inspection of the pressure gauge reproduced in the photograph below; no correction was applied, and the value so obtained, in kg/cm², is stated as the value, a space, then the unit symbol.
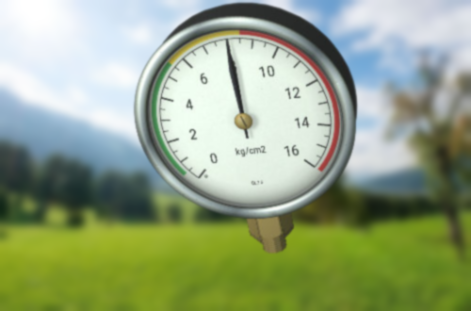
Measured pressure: 8 kg/cm²
